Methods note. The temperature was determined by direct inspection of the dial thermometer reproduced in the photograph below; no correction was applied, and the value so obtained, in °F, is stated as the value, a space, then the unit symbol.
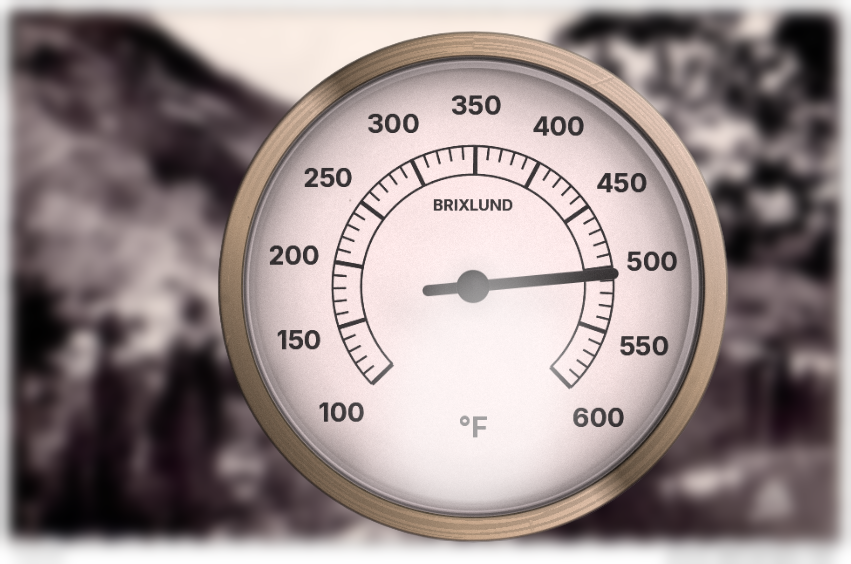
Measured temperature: 505 °F
